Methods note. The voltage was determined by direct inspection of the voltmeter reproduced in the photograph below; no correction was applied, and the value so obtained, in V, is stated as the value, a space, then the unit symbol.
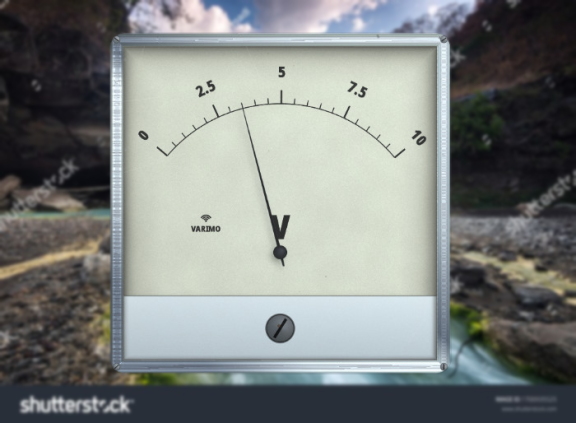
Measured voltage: 3.5 V
